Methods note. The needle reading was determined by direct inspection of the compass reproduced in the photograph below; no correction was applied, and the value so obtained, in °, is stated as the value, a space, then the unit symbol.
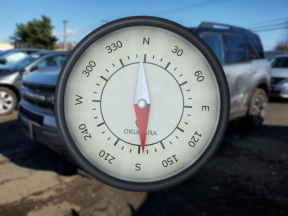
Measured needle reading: 175 °
